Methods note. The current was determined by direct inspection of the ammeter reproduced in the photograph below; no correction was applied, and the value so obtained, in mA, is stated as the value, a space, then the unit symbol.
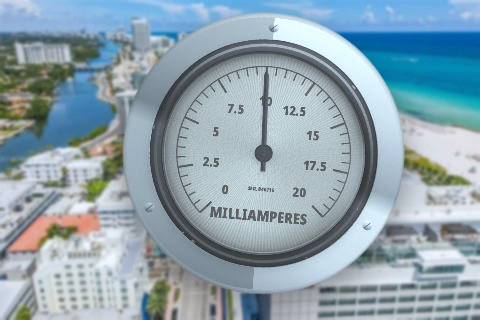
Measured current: 10 mA
